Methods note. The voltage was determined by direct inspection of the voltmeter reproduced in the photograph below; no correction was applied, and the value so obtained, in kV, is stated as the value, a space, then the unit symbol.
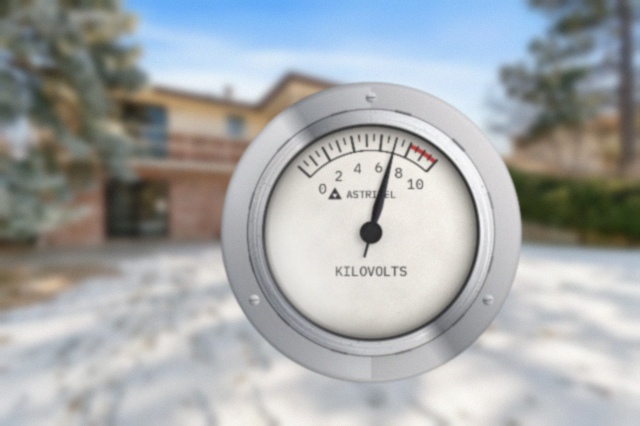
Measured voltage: 7 kV
